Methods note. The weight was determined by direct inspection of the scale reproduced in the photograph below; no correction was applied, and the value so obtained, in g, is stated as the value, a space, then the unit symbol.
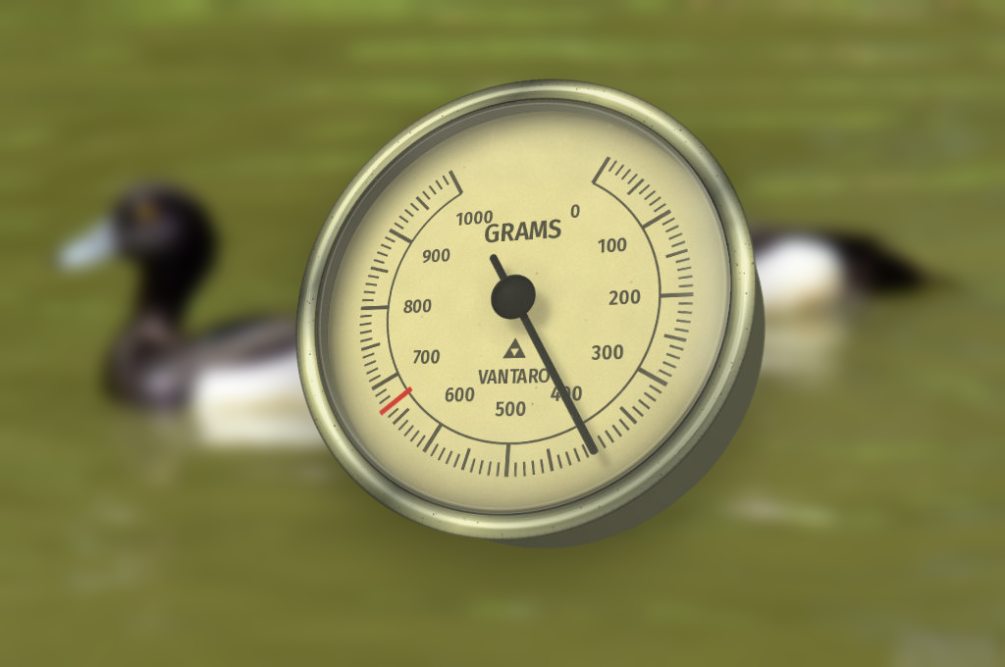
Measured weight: 400 g
